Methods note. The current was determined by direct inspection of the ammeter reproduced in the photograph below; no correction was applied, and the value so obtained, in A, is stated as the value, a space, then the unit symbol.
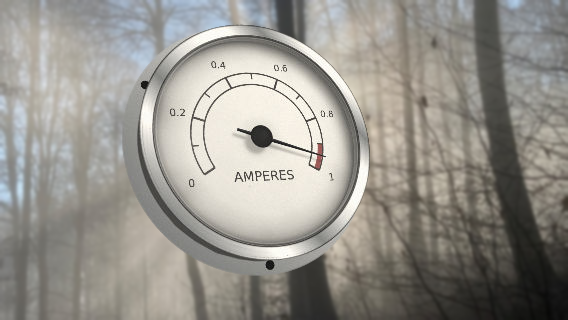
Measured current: 0.95 A
